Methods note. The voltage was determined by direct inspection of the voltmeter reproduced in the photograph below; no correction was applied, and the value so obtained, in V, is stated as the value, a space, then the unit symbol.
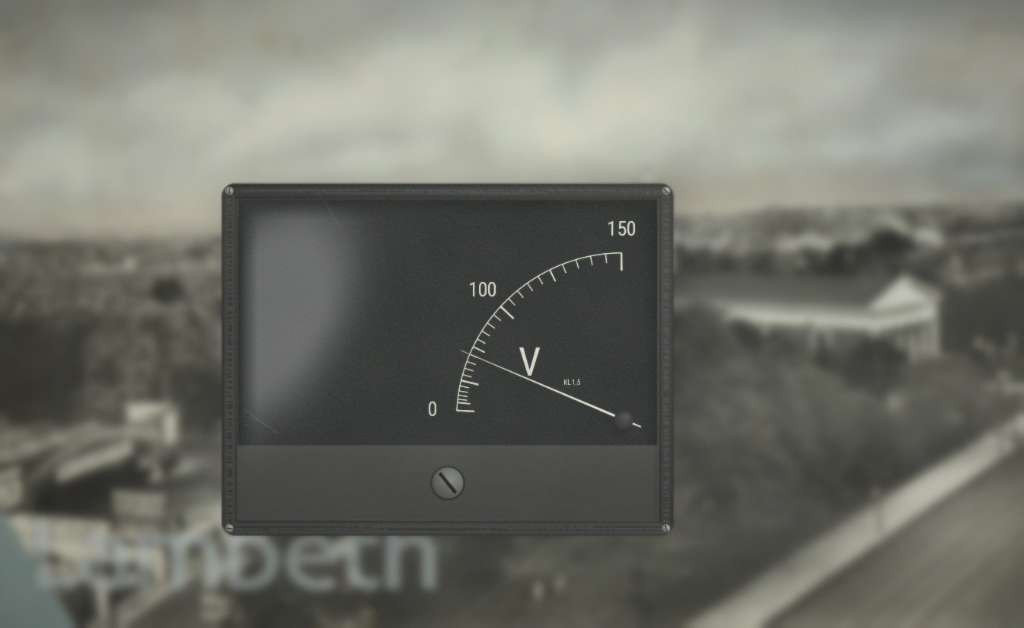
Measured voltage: 70 V
